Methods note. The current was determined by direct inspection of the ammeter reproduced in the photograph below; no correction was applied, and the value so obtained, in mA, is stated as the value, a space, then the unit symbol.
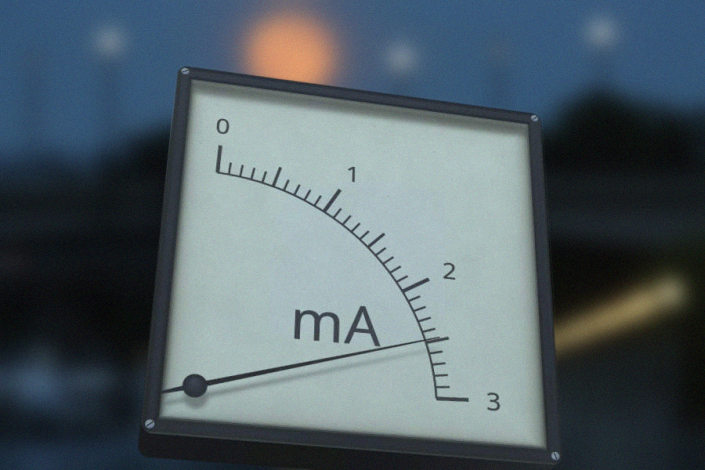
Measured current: 2.5 mA
